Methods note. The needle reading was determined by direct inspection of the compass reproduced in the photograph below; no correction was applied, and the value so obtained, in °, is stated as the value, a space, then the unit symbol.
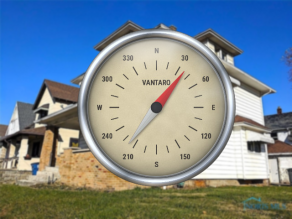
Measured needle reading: 37.5 °
